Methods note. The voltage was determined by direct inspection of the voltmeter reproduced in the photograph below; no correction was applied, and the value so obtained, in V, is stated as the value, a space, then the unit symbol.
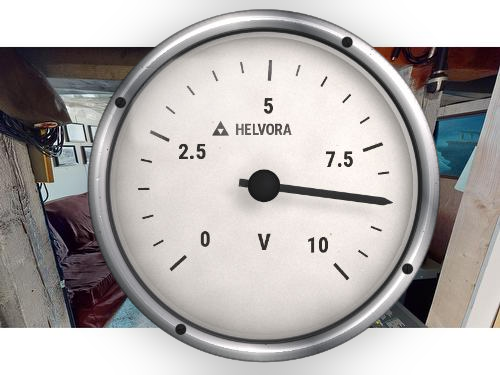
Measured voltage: 8.5 V
